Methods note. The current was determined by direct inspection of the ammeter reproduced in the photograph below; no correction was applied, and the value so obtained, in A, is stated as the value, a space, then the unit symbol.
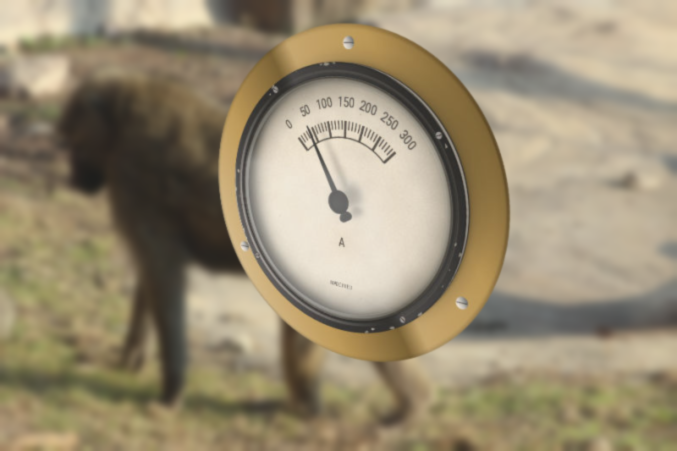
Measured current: 50 A
